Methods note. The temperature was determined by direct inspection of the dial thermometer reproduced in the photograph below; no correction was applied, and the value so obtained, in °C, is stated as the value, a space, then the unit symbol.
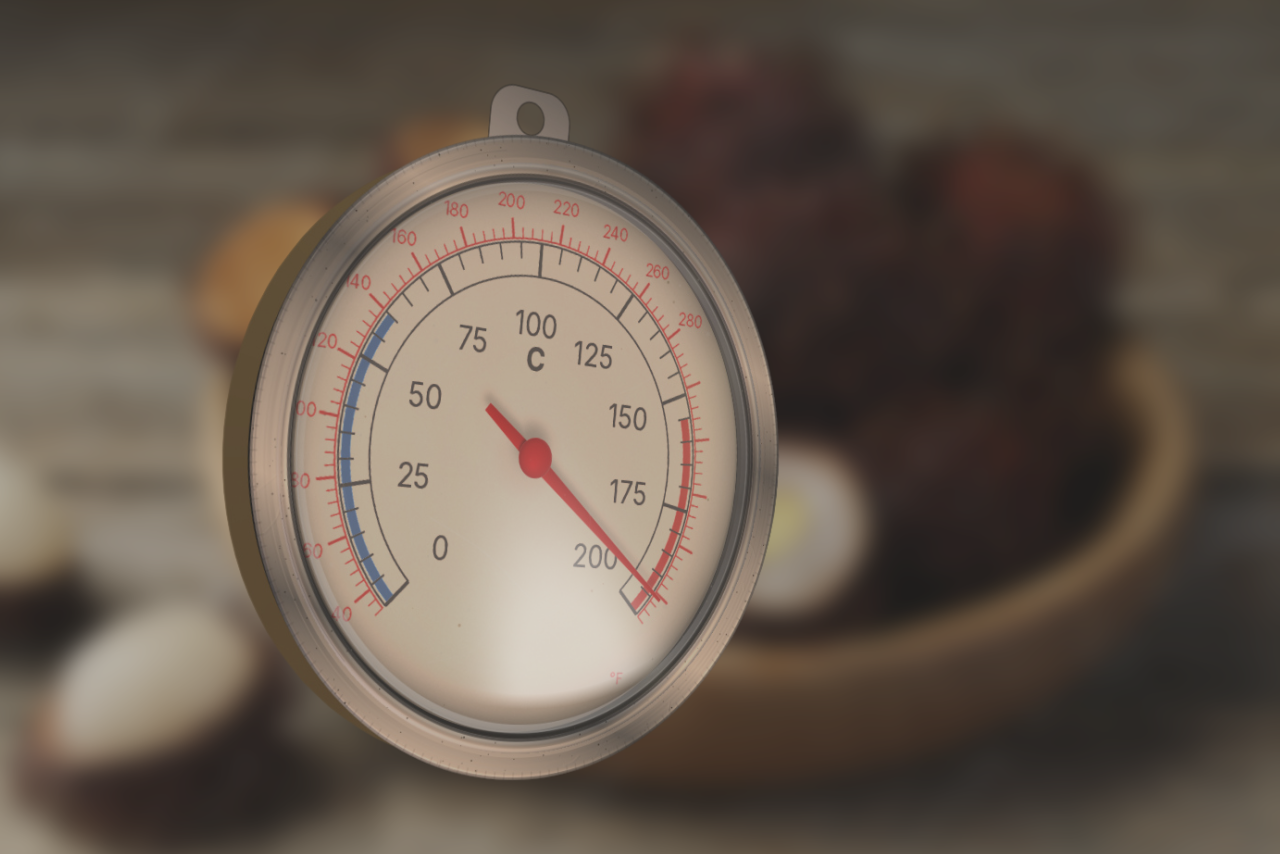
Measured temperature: 195 °C
